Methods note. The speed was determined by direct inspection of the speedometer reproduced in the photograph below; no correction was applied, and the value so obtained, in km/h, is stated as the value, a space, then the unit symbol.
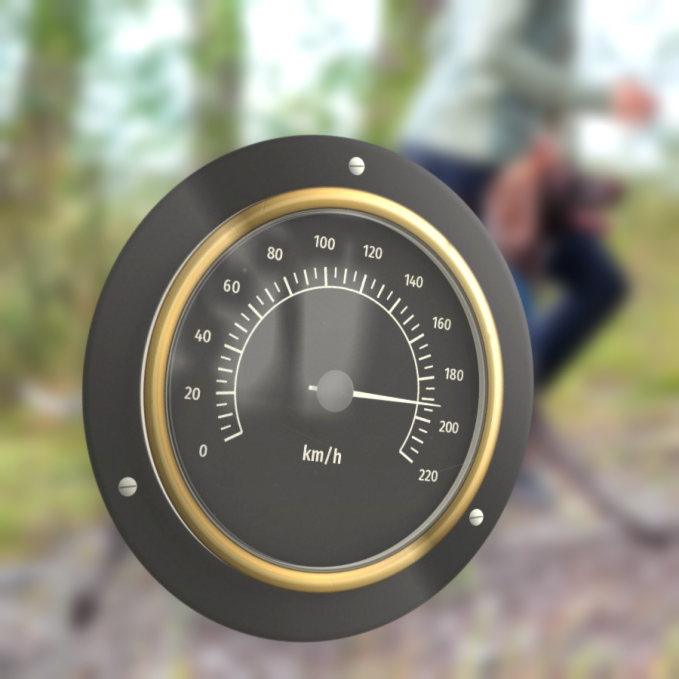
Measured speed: 192.5 km/h
